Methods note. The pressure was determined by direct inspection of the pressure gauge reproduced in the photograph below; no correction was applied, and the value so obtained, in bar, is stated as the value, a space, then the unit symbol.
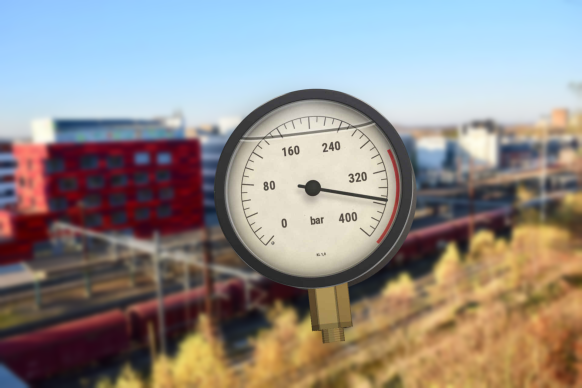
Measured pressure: 355 bar
